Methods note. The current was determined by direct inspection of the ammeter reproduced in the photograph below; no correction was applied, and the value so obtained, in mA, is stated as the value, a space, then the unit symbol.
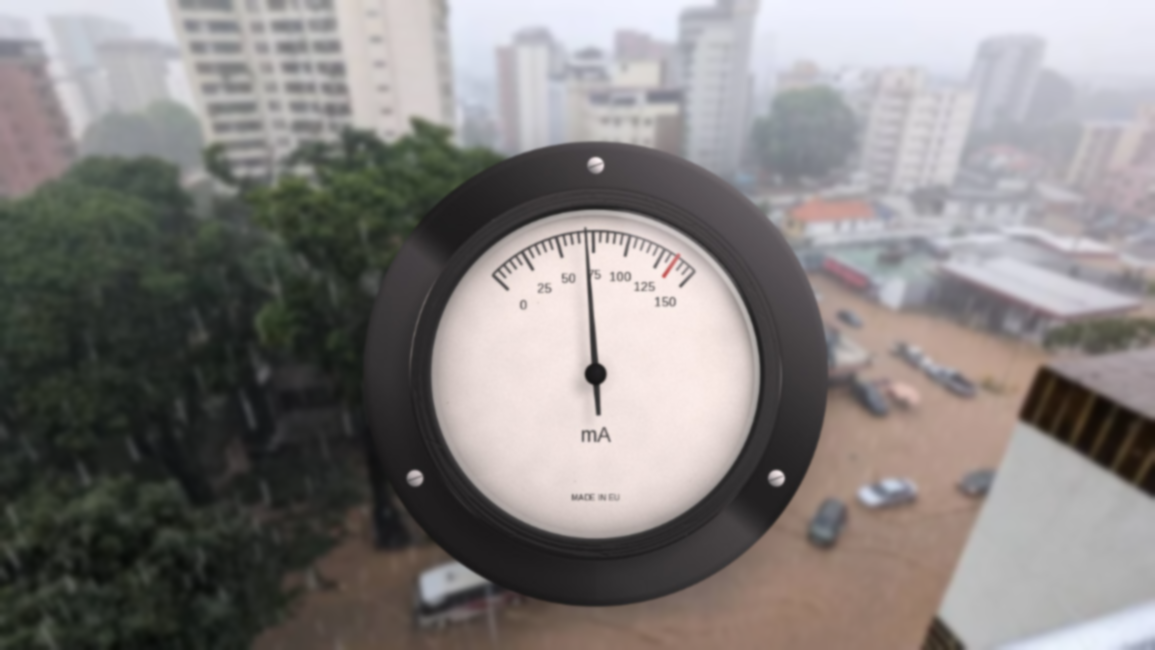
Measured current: 70 mA
